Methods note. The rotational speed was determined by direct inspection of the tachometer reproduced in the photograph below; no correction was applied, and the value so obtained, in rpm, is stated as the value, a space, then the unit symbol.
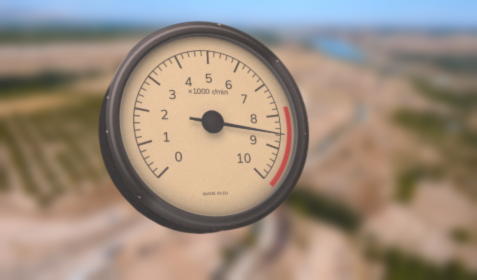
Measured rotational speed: 8600 rpm
